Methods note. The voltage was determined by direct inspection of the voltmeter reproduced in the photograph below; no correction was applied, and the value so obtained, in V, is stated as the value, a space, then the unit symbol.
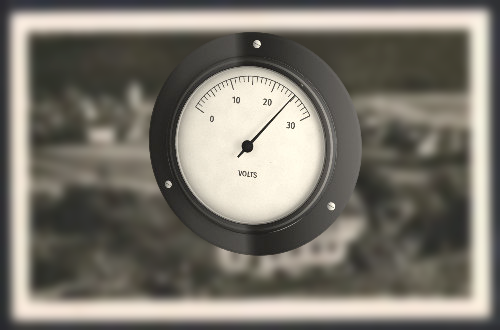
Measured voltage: 25 V
